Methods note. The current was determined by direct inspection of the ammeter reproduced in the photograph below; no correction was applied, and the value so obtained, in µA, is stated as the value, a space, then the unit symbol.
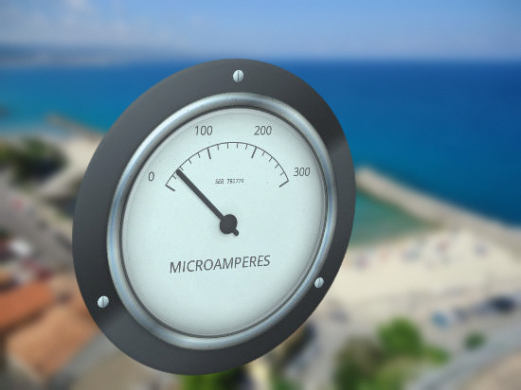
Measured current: 30 µA
